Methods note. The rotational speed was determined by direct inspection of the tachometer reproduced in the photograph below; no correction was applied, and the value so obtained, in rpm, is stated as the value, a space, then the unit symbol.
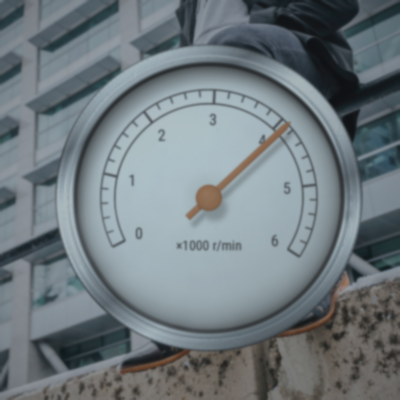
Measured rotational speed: 4100 rpm
